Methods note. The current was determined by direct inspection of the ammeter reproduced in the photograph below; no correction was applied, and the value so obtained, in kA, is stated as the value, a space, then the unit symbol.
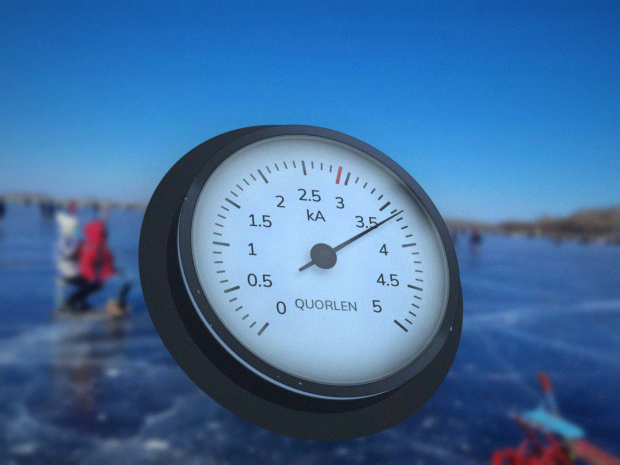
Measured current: 3.65 kA
